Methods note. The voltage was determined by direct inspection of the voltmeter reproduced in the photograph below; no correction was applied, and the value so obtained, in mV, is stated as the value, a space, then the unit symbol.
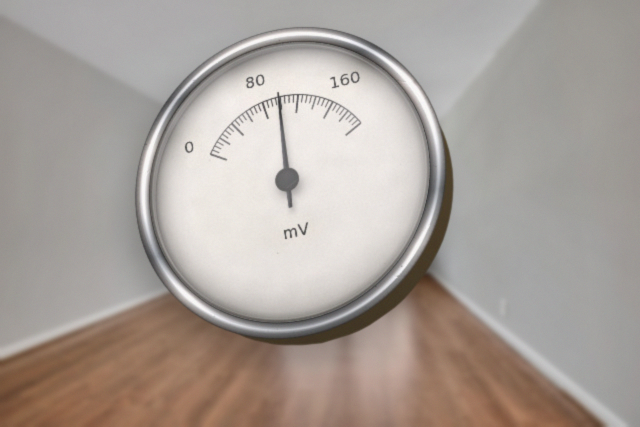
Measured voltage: 100 mV
